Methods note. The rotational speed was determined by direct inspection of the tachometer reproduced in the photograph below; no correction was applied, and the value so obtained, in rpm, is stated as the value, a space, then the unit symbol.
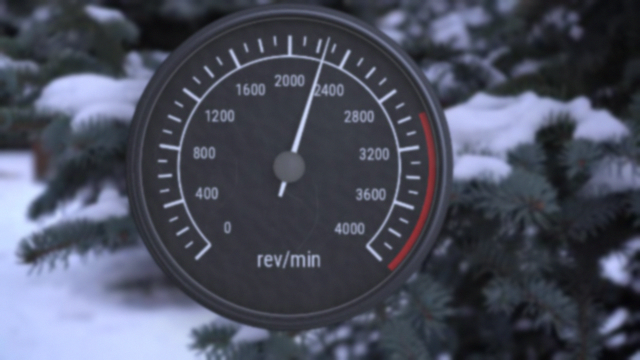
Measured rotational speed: 2250 rpm
